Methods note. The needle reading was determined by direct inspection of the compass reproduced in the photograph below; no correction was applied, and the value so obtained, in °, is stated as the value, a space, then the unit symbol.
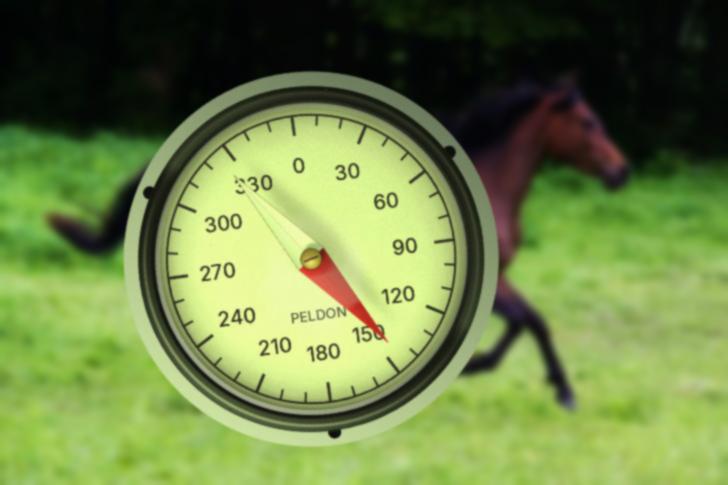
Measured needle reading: 145 °
